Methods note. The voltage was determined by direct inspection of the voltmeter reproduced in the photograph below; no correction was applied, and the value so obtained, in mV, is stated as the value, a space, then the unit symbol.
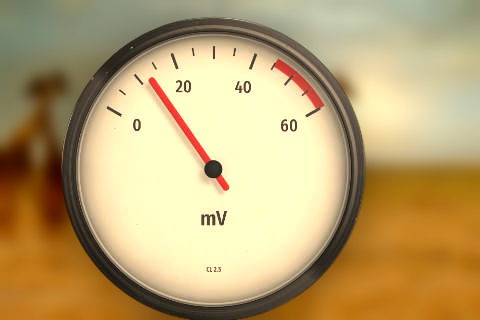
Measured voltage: 12.5 mV
